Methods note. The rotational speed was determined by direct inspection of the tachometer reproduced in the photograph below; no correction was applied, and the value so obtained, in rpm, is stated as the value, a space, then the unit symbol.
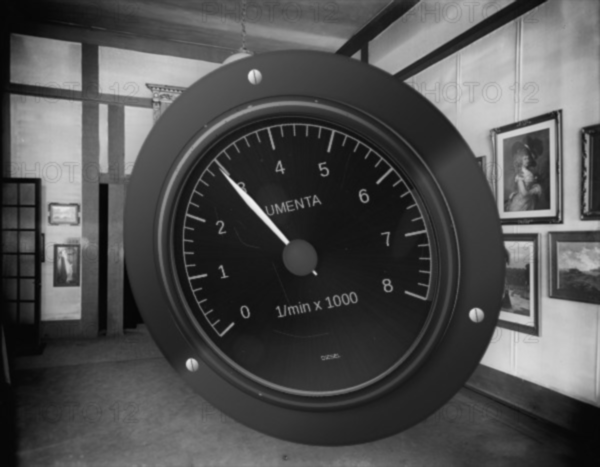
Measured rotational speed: 3000 rpm
